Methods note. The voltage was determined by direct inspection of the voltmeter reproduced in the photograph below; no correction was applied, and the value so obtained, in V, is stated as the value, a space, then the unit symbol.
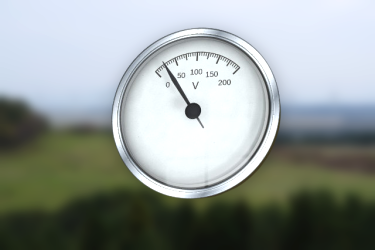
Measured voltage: 25 V
